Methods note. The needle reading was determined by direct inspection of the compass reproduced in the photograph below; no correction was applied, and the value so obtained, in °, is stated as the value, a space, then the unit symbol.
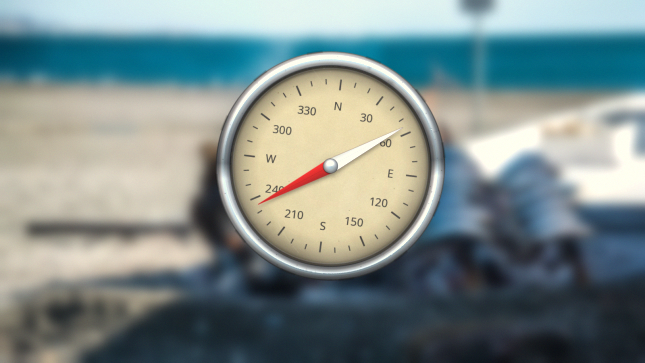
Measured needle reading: 235 °
